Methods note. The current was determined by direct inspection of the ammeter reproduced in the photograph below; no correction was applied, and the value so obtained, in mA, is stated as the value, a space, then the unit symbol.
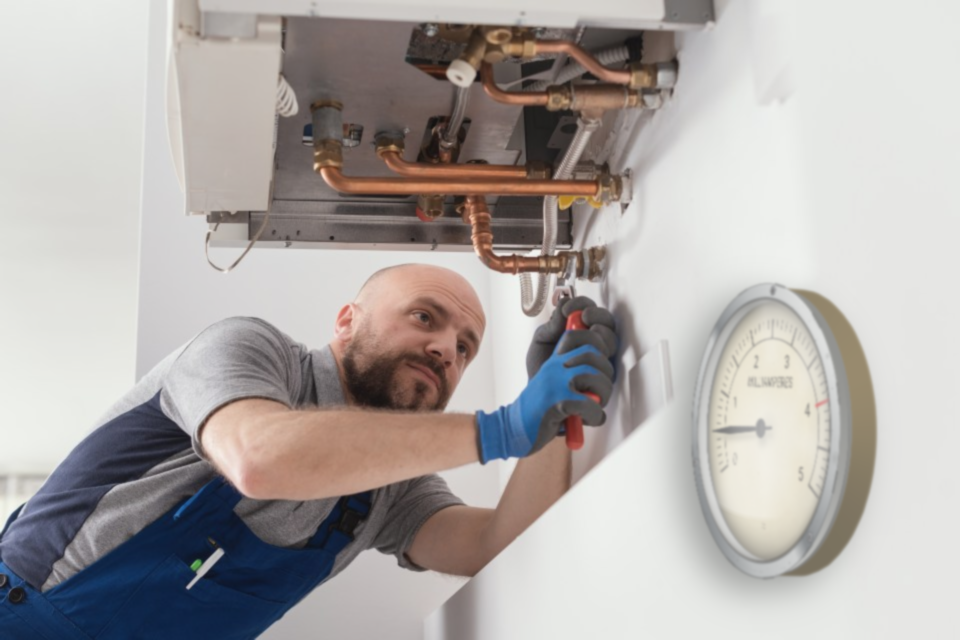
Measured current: 0.5 mA
